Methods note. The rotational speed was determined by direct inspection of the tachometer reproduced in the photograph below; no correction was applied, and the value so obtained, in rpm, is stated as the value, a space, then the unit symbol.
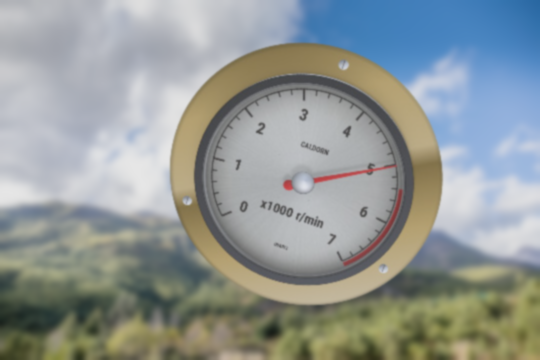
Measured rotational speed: 5000 rpm
